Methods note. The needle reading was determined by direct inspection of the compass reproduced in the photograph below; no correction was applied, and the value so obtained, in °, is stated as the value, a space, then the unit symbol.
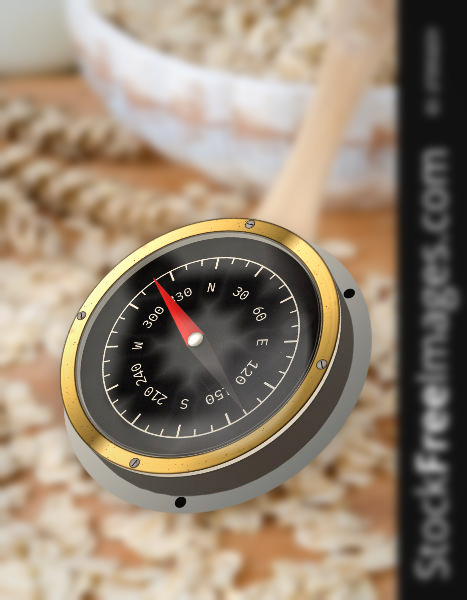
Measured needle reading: 320 °
